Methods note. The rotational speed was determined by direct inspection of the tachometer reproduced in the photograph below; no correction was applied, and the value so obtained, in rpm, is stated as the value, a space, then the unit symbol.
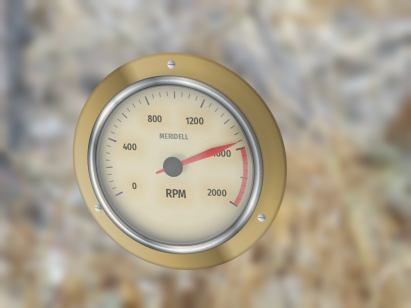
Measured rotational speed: 1550 rpm
